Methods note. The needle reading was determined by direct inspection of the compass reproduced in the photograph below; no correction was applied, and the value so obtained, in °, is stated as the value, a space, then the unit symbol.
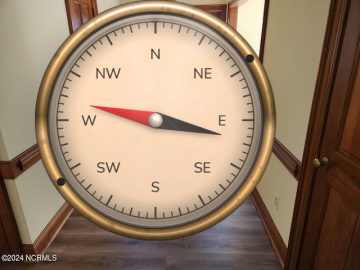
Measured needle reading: 282.5 °
